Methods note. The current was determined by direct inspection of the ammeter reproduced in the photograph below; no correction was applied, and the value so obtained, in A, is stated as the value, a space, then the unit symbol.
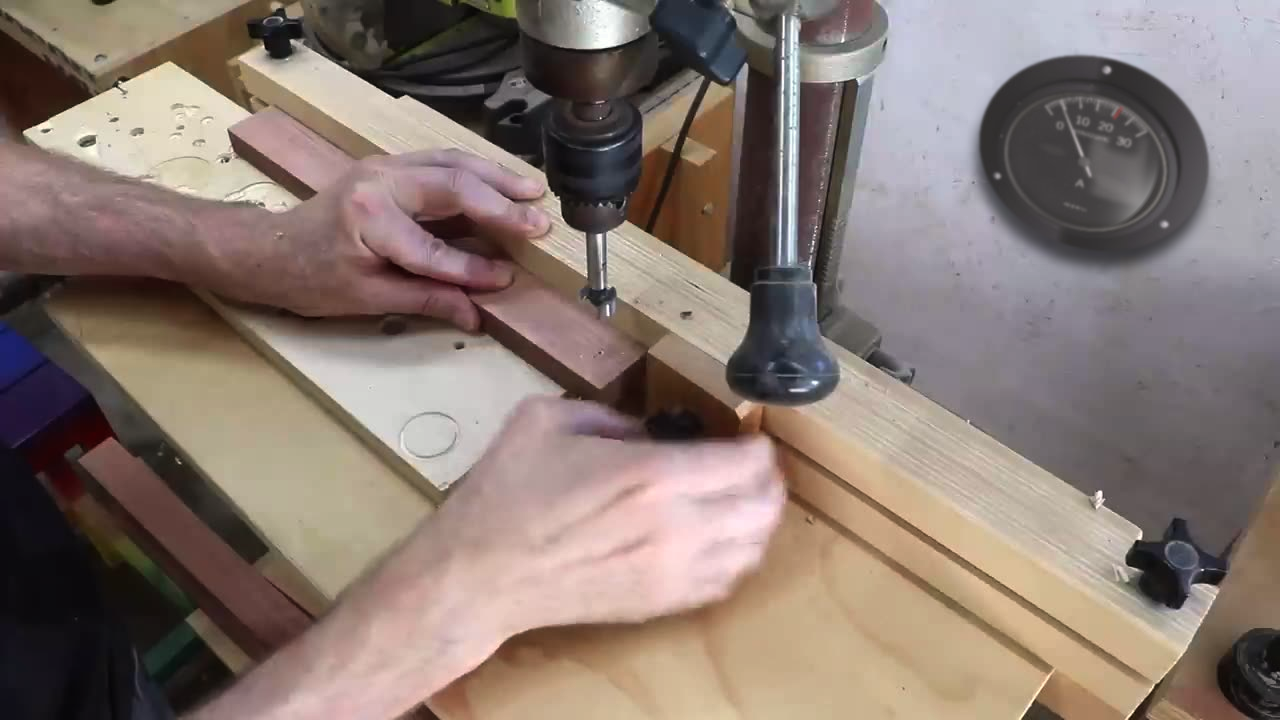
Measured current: 5 A
